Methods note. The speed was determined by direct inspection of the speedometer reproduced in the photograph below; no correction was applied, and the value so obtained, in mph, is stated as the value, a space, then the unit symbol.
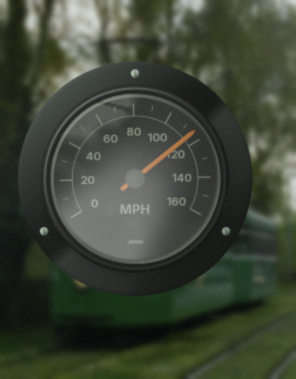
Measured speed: 115 mph
